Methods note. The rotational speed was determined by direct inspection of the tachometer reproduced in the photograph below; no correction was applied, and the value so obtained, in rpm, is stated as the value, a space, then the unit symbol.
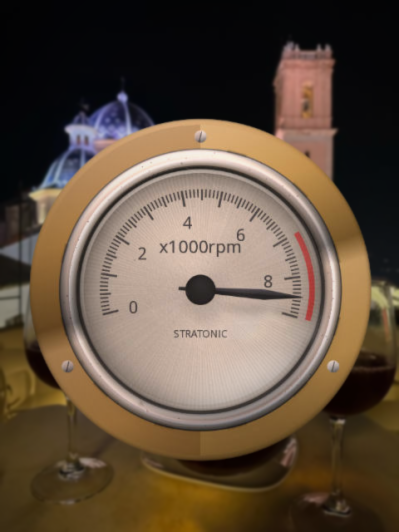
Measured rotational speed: 8500 rpm
